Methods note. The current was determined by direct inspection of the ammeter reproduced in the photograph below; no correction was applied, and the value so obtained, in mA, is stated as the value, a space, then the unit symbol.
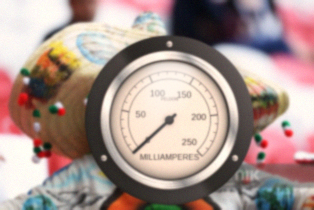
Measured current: 0 mA
